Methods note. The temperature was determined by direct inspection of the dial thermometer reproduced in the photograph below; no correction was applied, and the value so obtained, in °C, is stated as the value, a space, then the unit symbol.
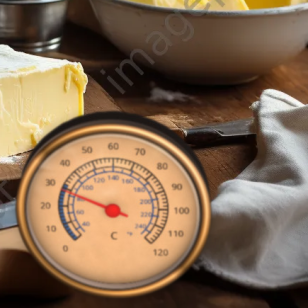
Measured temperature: 30 °C
